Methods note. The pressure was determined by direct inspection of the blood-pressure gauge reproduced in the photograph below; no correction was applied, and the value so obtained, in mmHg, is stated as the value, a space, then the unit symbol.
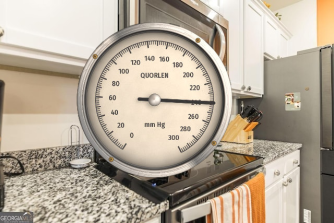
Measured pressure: 240 mmHg
